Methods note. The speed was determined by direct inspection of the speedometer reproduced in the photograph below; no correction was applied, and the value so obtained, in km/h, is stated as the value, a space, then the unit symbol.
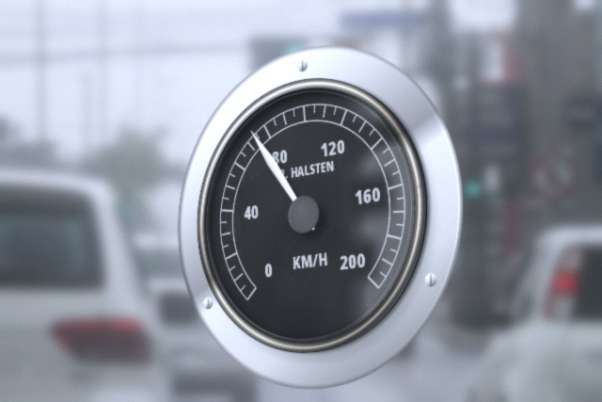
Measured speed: 75 km/h
